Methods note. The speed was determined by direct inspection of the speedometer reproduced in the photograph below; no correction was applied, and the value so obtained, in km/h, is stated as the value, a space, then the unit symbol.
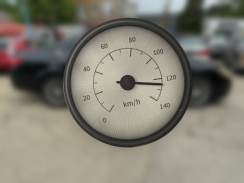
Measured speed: 125 km/h
